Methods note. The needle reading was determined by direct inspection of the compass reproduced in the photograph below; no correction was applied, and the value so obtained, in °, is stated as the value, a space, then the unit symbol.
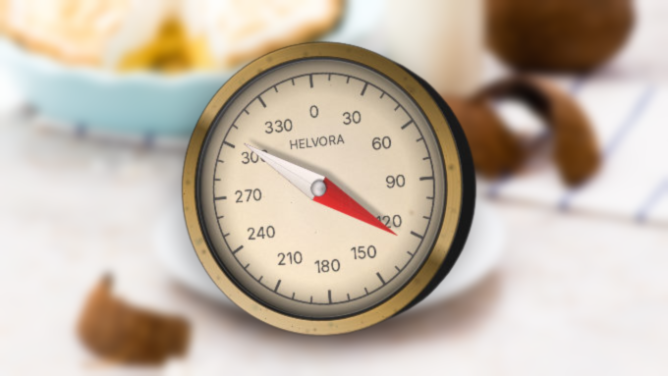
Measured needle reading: 125 °
